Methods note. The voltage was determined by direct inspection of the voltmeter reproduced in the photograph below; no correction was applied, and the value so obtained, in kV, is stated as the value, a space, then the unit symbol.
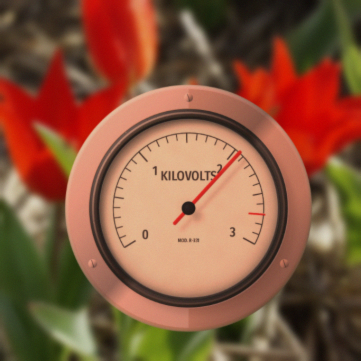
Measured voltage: 2.05 kV
